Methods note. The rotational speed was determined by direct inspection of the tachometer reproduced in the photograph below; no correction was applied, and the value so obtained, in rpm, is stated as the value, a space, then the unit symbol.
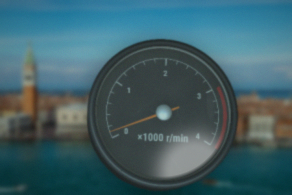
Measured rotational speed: 100 rpm
